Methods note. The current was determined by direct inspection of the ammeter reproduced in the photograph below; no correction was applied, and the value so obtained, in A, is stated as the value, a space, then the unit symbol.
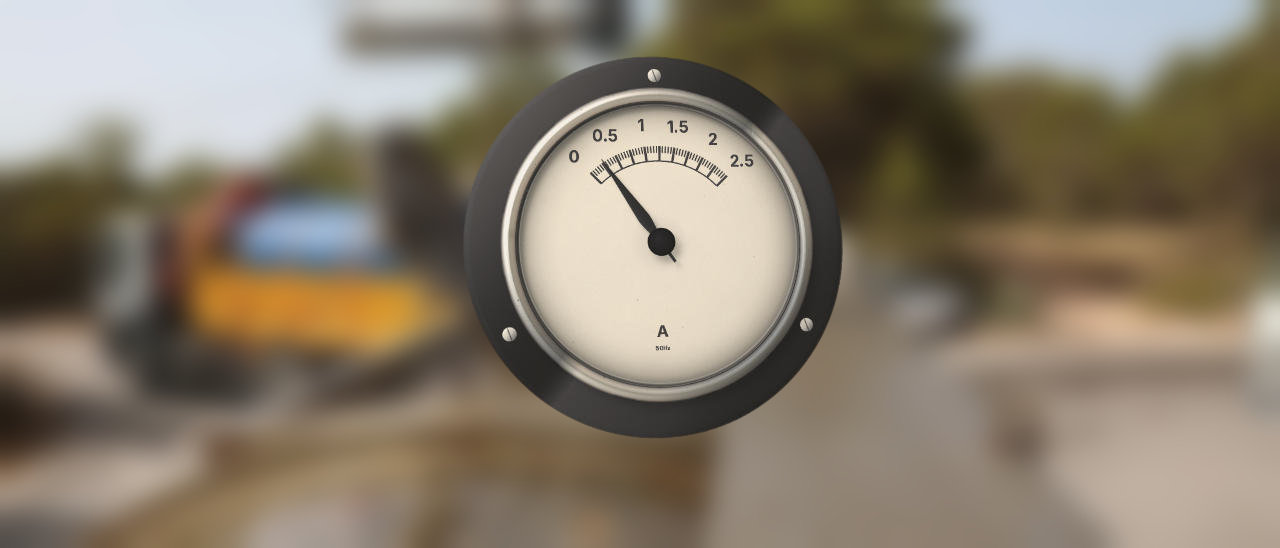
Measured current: 0.25 A
